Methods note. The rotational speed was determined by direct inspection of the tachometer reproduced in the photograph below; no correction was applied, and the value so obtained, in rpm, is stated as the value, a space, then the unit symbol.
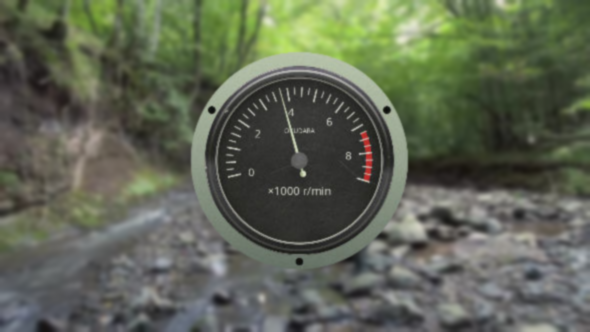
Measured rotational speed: 3750 rpm
